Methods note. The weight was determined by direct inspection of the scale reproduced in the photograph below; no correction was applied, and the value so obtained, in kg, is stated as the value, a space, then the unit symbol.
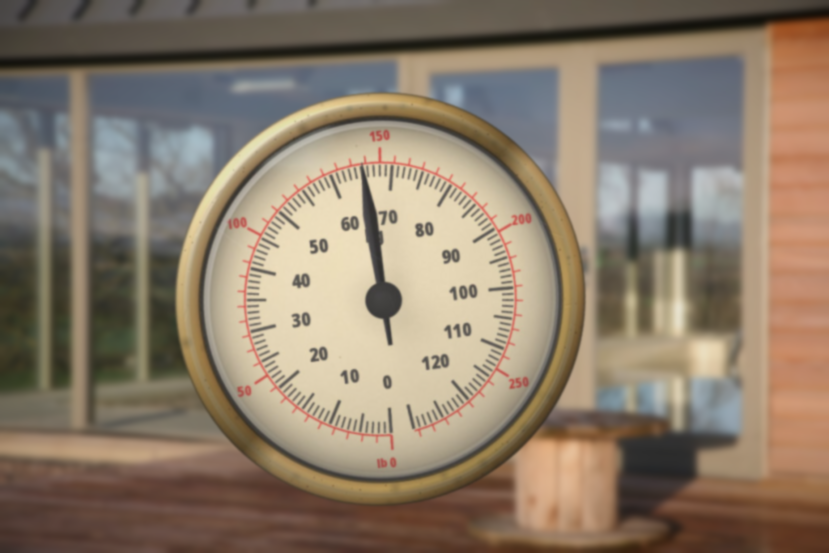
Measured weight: 65 kg
